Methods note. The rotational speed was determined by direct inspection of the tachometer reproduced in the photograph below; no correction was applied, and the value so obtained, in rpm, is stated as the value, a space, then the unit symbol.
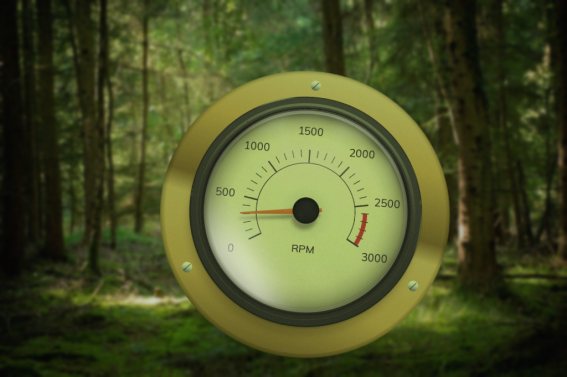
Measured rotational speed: 300 rpm
